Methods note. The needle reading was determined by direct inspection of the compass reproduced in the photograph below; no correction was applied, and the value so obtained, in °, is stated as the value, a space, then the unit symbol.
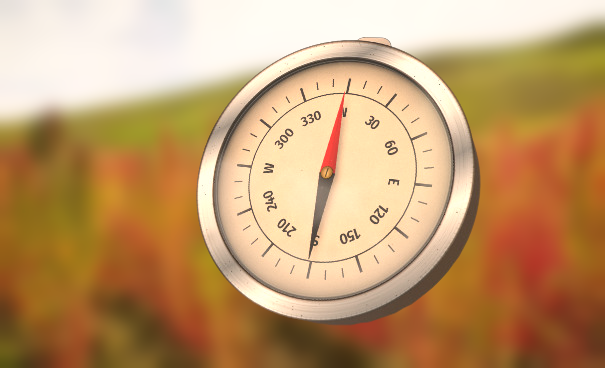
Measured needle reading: 0 °
